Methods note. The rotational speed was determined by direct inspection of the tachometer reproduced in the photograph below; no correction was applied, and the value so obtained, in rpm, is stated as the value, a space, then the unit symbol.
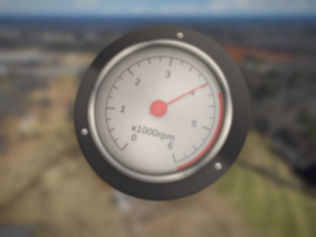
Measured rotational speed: 4000 rpm
